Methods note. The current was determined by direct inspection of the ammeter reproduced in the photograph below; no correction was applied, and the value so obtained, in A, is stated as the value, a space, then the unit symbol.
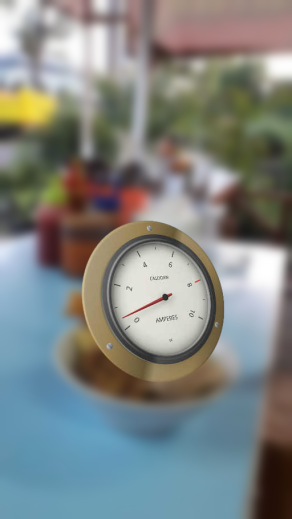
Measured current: 0.5 A
